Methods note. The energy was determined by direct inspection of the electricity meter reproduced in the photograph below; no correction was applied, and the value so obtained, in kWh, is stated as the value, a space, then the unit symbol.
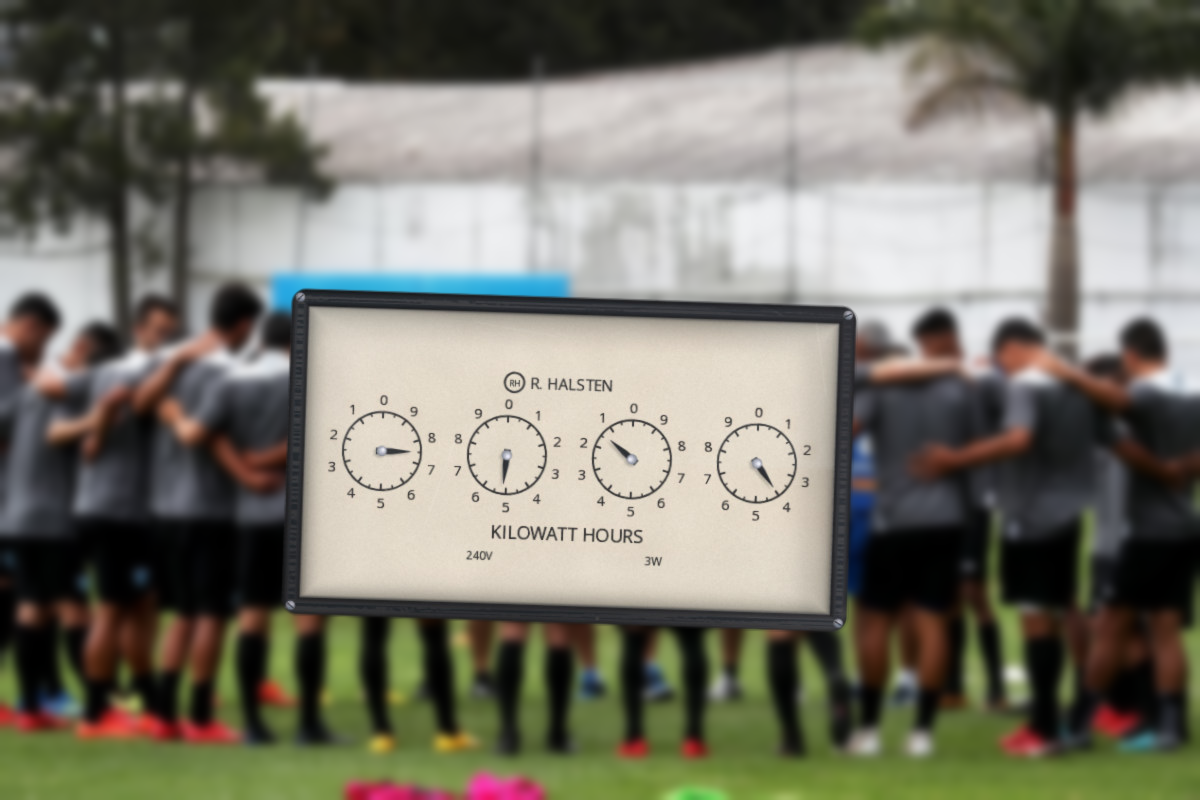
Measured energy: 7514 kWh
